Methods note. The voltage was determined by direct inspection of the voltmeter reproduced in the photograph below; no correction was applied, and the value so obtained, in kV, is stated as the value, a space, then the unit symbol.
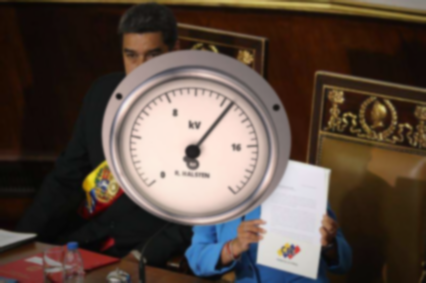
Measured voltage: 12.5 kV
